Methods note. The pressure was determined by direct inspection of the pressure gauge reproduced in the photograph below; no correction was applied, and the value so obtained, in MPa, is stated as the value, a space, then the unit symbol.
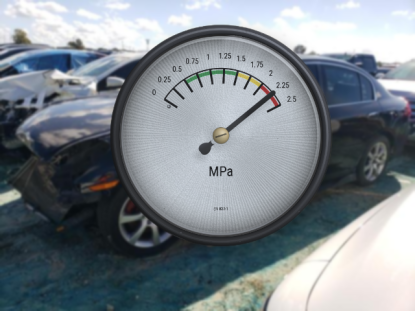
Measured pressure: 2.25 MPa
